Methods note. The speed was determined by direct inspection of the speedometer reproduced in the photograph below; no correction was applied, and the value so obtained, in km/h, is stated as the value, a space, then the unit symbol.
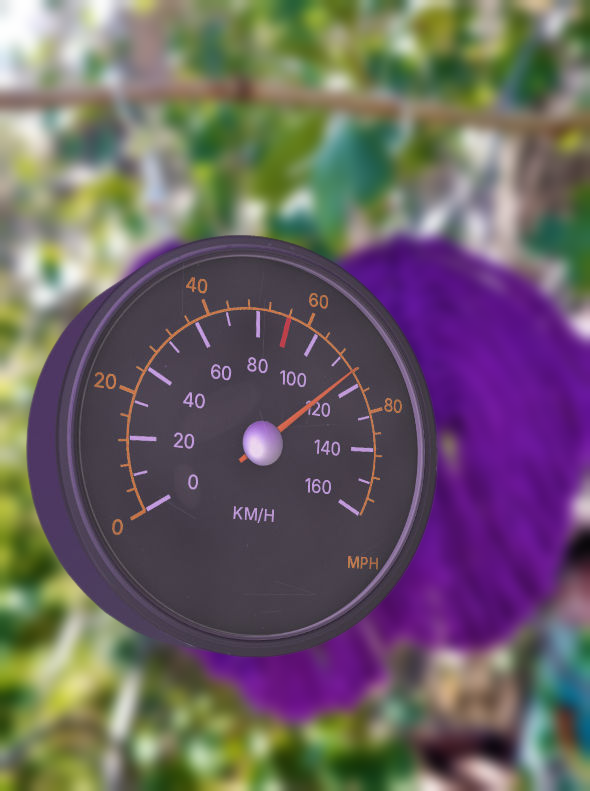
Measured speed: 115 km/h
